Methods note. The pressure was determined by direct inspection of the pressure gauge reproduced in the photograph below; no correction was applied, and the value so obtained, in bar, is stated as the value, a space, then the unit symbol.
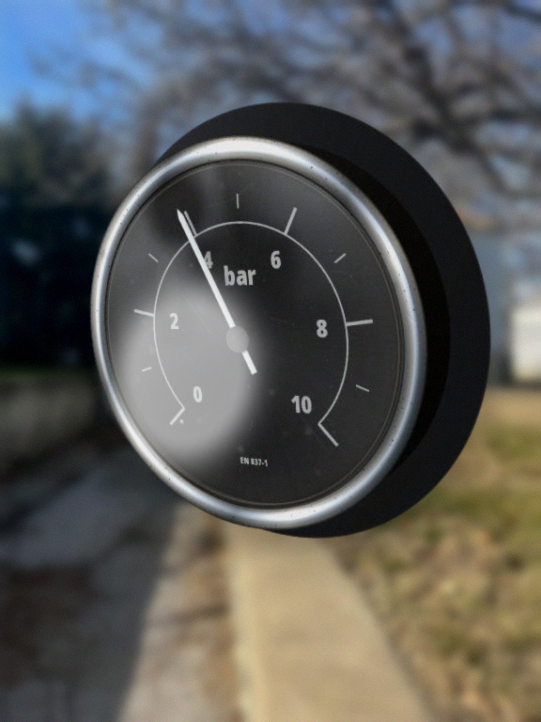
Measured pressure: 4 bar
